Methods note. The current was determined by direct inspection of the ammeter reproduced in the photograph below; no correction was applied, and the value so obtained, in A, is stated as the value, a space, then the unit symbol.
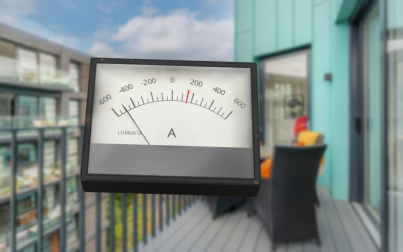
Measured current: -500 A
